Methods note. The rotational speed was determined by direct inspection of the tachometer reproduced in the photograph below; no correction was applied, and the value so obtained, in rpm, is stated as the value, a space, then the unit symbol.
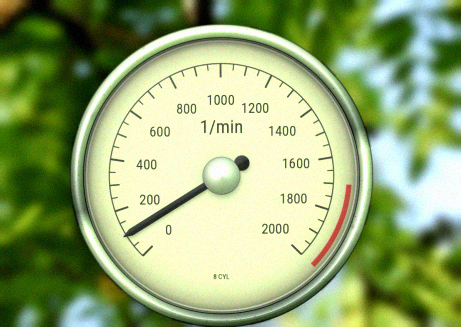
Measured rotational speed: 100 rpm
